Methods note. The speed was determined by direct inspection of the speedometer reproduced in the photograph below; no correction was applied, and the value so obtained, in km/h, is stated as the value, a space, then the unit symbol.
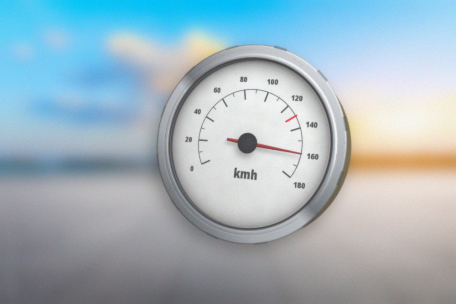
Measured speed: 160 km/h
